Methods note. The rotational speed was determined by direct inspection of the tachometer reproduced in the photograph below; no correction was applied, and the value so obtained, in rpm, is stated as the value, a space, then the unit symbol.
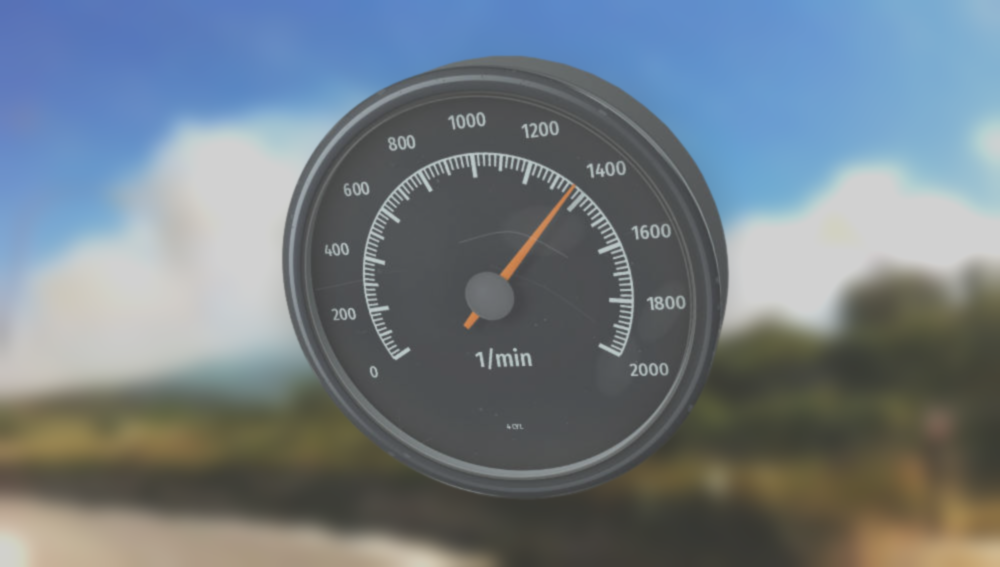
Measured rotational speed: 1360 rpm
